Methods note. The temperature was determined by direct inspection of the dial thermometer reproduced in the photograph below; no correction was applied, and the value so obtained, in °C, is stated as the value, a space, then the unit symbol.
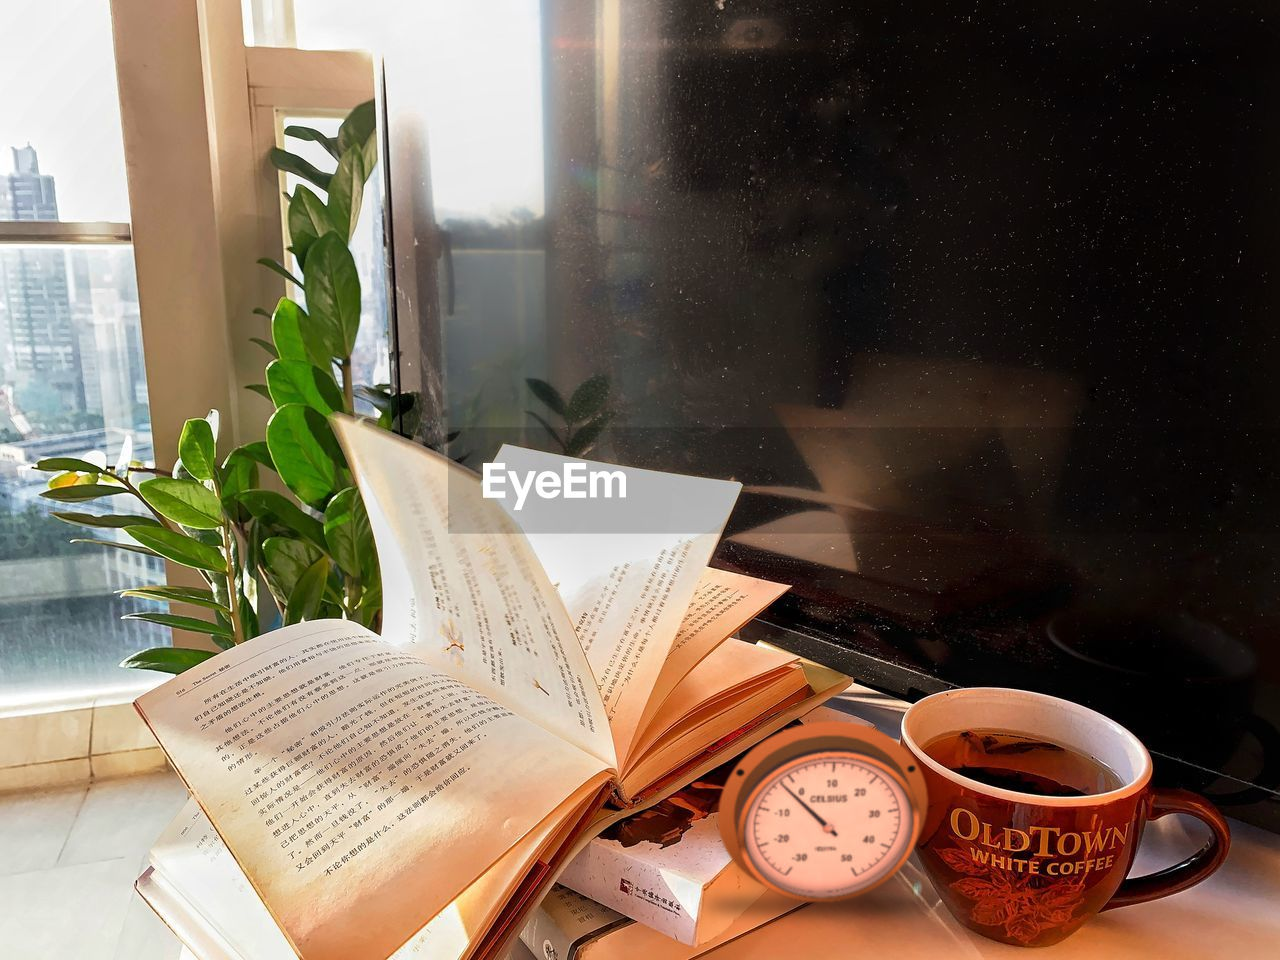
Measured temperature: -2 °C
